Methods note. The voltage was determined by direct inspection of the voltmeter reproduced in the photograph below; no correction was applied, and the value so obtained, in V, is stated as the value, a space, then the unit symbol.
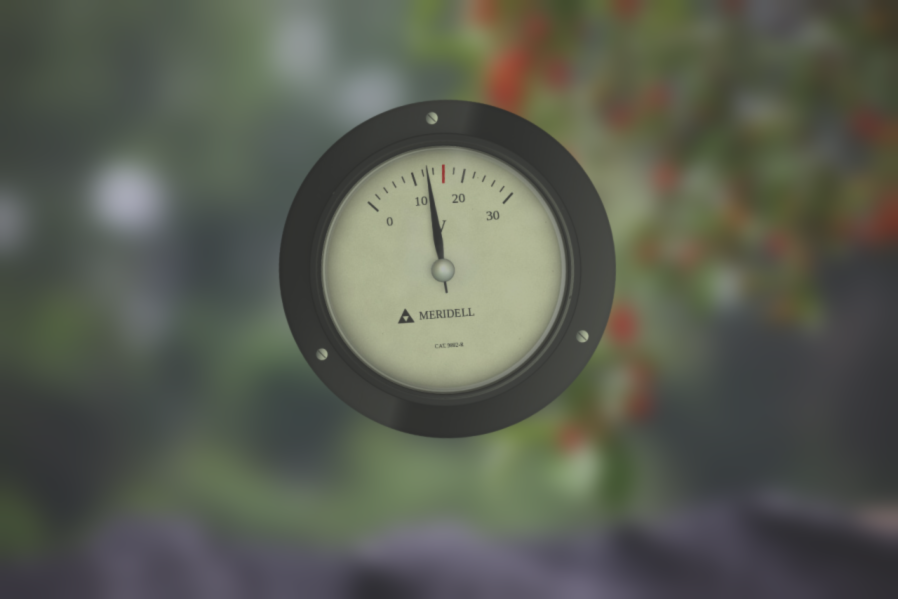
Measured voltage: 13 V
